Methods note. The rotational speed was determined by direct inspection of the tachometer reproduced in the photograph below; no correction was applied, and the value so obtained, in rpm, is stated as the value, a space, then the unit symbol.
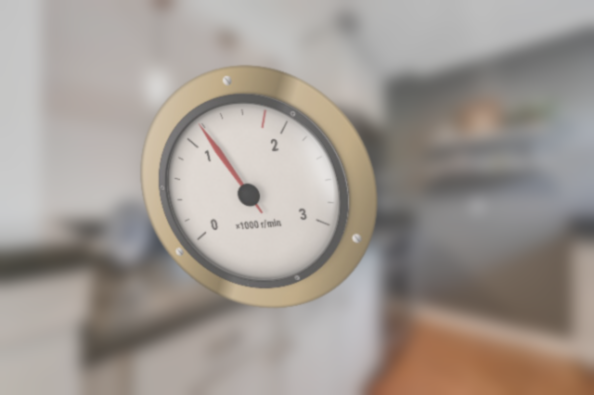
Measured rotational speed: 1200 rpm
